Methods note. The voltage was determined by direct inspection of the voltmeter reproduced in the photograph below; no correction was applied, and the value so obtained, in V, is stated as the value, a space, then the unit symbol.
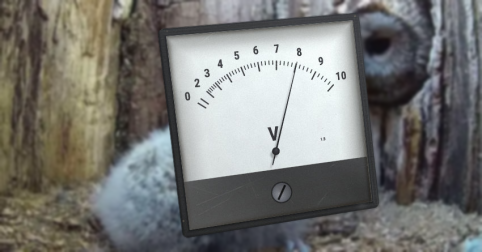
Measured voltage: 8 V
